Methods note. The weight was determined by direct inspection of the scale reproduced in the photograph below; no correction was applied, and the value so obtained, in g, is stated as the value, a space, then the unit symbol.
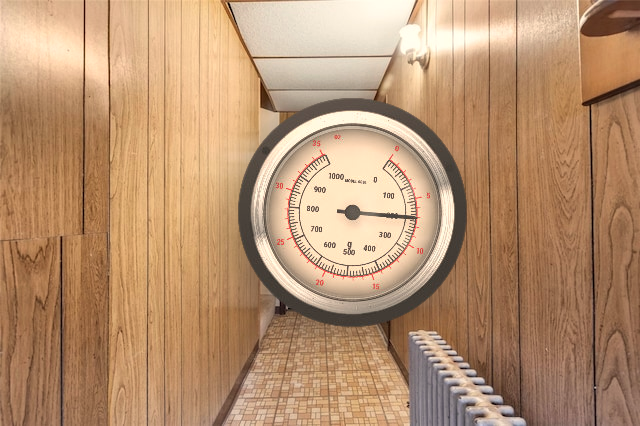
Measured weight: 200 g
